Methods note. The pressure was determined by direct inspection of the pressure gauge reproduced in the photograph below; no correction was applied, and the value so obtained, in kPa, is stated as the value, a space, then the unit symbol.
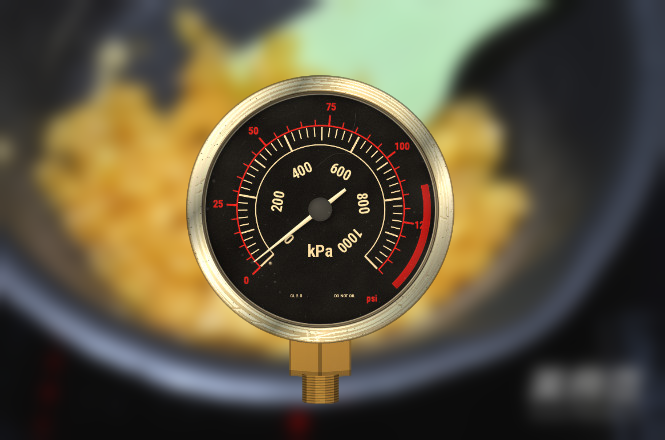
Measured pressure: 20 kPa
